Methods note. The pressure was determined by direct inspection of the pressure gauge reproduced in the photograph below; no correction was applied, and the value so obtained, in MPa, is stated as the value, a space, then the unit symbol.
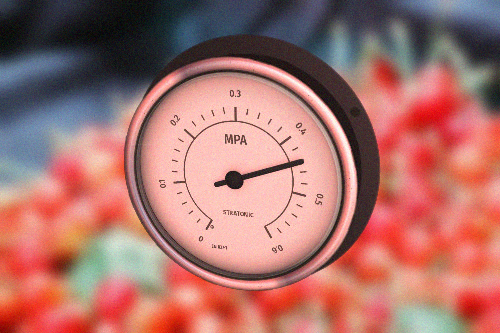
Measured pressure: 0.44 MPa
